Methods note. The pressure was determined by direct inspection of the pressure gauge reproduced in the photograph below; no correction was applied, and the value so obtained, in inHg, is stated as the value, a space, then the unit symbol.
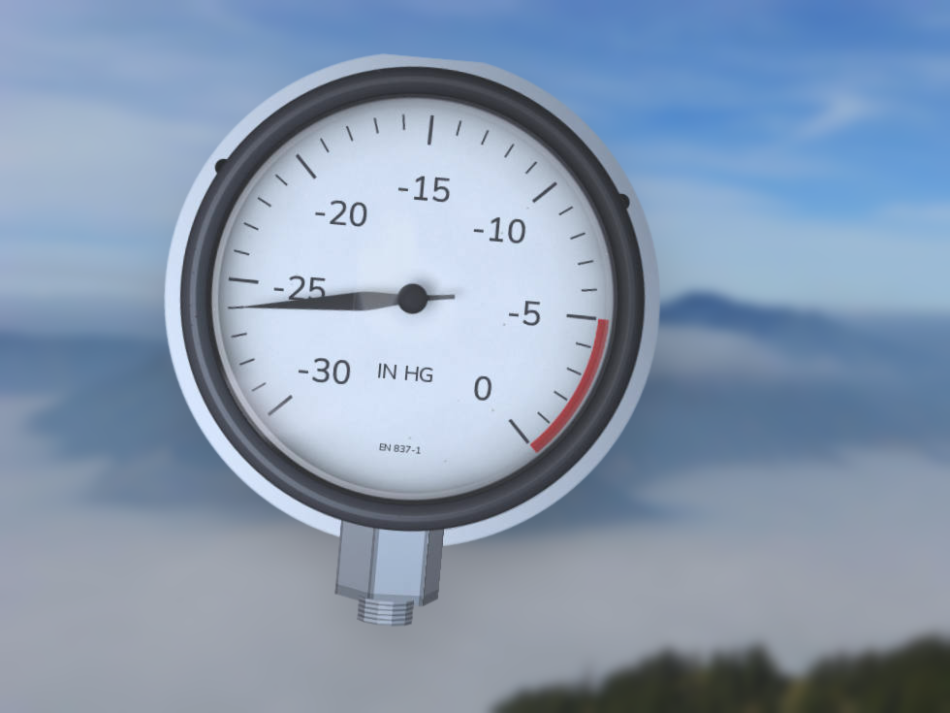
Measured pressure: -26 inHg
